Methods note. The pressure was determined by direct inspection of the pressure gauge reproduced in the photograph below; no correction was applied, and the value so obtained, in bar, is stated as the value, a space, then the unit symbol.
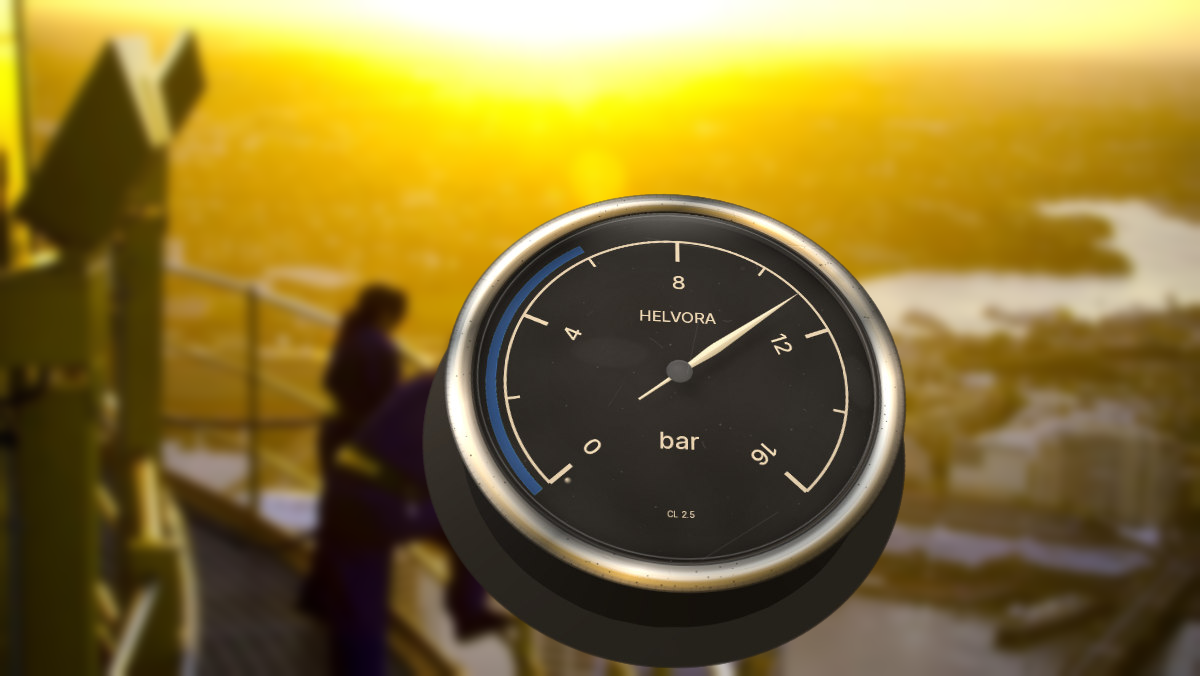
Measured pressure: 11 bar
